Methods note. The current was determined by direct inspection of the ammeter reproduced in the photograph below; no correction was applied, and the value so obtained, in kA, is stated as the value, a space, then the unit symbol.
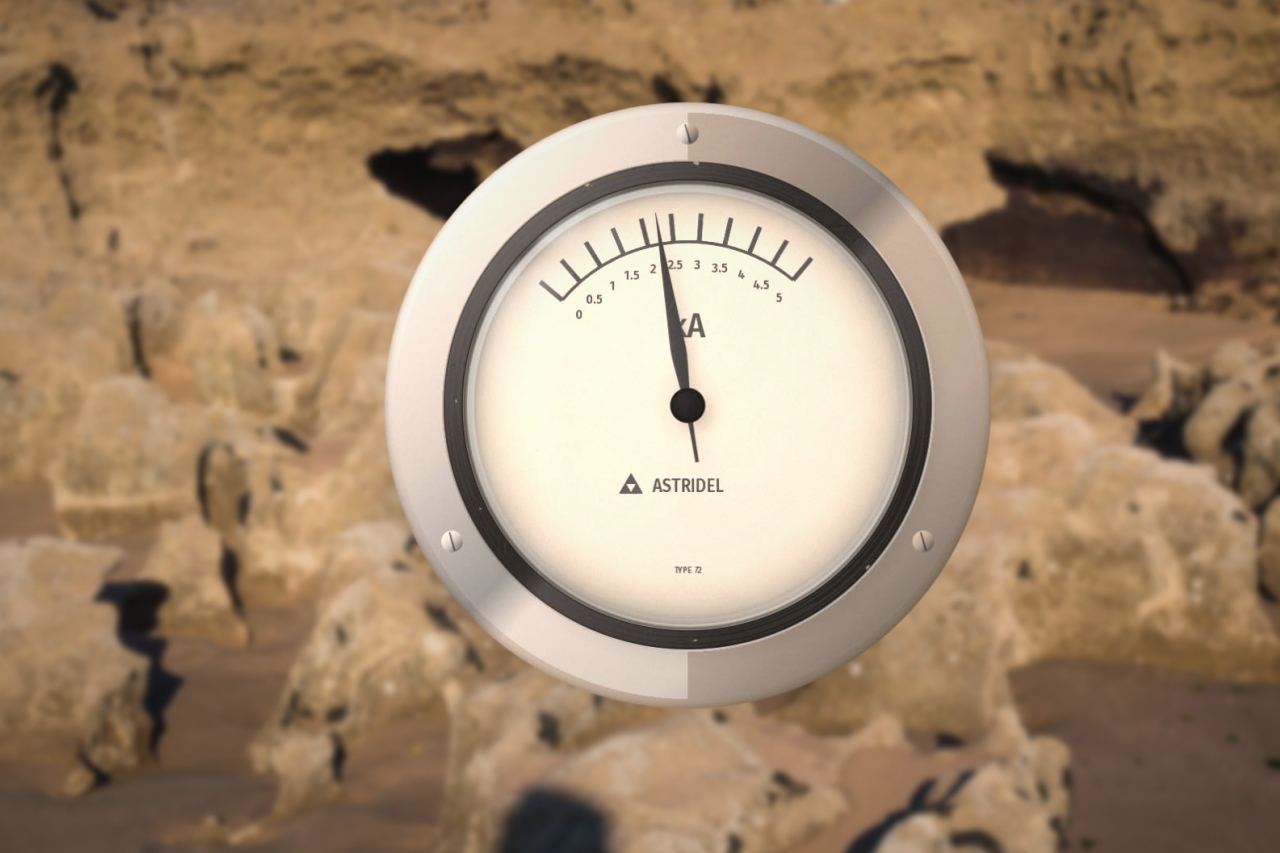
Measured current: 2.25 kA
